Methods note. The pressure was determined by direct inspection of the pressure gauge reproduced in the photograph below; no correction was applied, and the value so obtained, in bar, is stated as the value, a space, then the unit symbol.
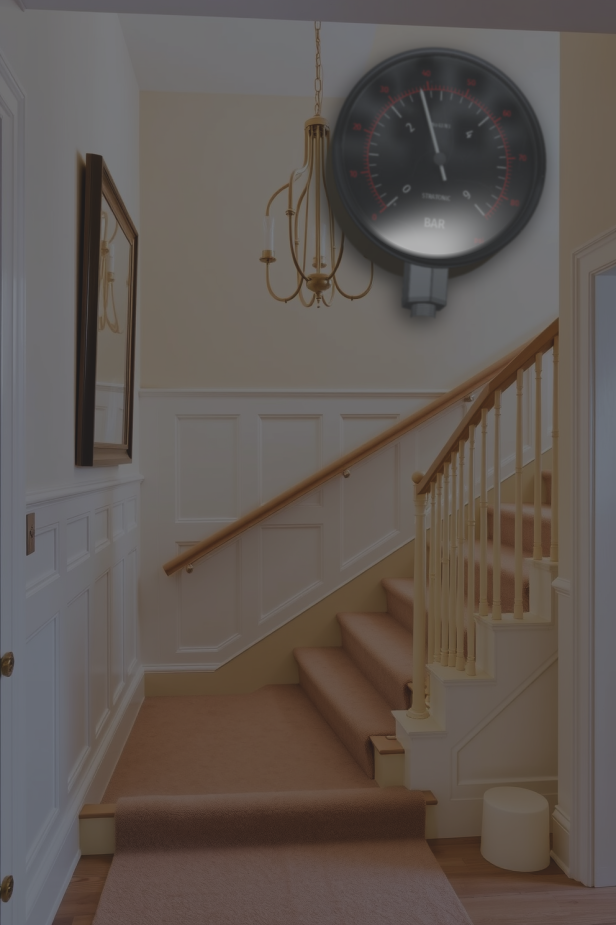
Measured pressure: 2.6 bar
